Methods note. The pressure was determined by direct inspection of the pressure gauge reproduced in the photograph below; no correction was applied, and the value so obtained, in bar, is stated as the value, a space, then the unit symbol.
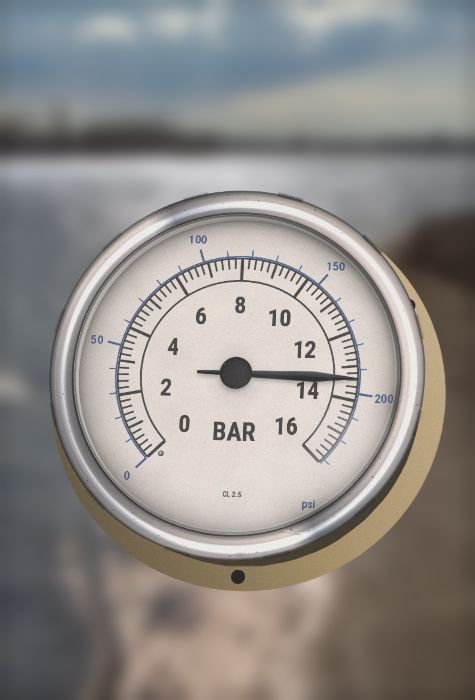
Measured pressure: 13.4 bar
